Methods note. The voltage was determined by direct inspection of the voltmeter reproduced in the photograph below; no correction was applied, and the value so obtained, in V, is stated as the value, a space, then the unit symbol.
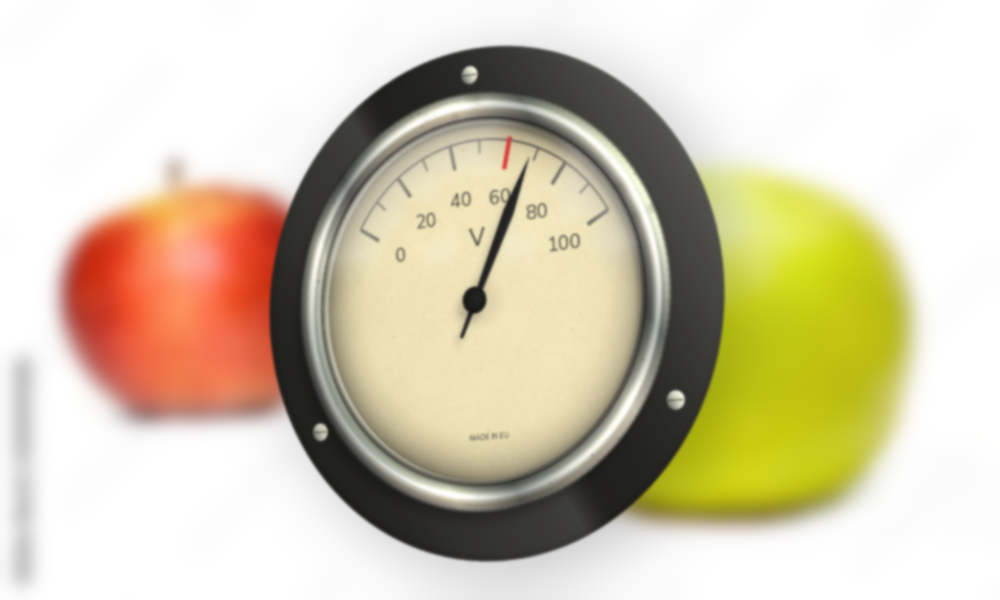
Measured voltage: 70 V
